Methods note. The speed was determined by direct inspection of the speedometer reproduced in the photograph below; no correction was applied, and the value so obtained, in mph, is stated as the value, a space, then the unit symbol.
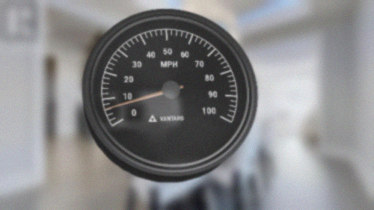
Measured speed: 6 mph
